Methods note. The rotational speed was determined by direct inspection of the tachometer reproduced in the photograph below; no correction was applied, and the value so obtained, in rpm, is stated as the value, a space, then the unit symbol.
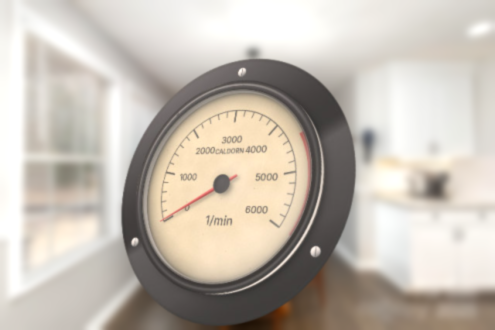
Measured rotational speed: 0 rpm
